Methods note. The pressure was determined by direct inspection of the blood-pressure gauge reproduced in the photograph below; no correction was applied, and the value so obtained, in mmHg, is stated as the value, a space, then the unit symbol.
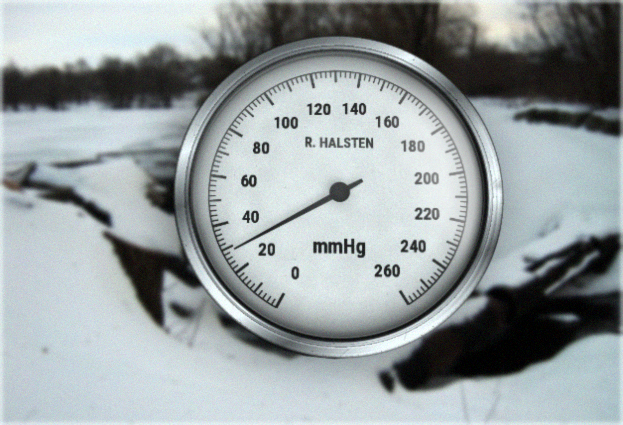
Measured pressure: 28 mmHg
